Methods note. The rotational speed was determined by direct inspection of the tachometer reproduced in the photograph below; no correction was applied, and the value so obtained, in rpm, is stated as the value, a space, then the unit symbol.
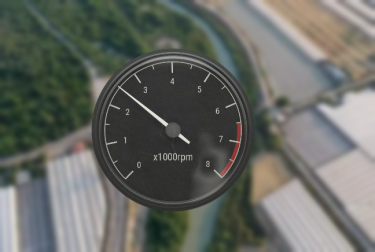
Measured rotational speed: 2500 rpm
